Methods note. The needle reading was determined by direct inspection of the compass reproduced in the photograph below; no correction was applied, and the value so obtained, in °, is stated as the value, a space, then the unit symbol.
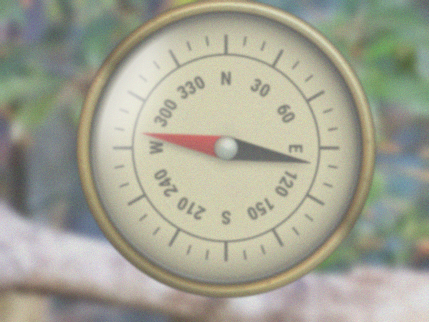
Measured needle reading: 280 °
